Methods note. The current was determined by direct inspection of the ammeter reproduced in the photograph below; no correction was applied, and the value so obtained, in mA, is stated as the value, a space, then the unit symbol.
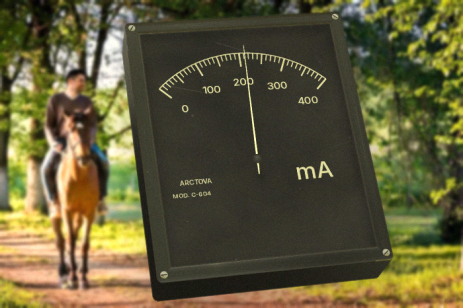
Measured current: 210 mA
